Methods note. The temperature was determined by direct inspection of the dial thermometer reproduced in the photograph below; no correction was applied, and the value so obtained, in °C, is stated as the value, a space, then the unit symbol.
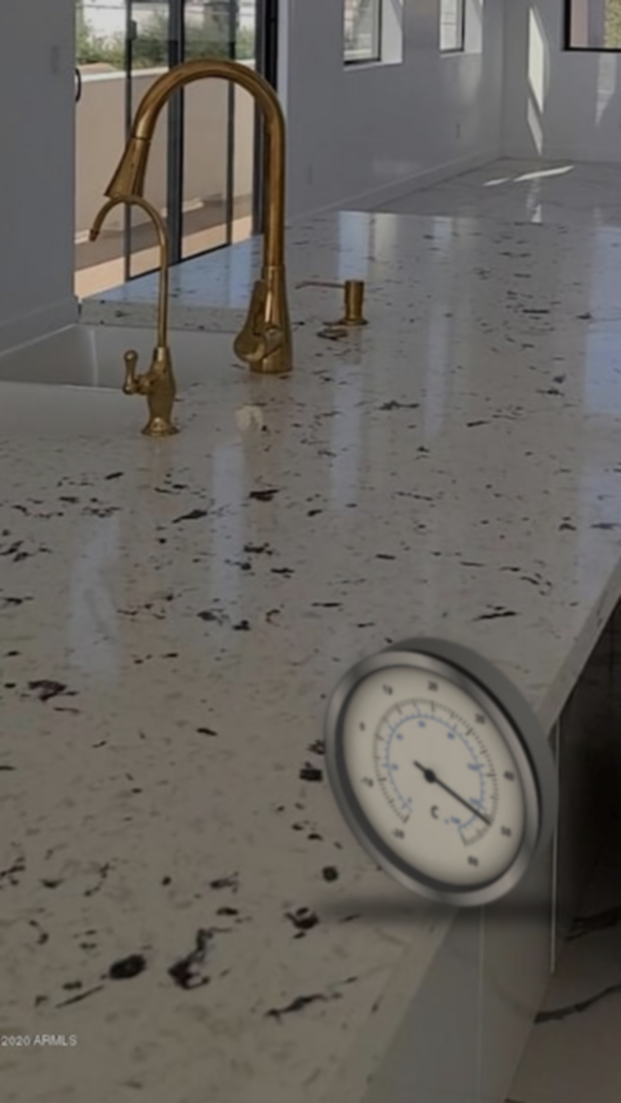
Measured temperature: 50 °C
